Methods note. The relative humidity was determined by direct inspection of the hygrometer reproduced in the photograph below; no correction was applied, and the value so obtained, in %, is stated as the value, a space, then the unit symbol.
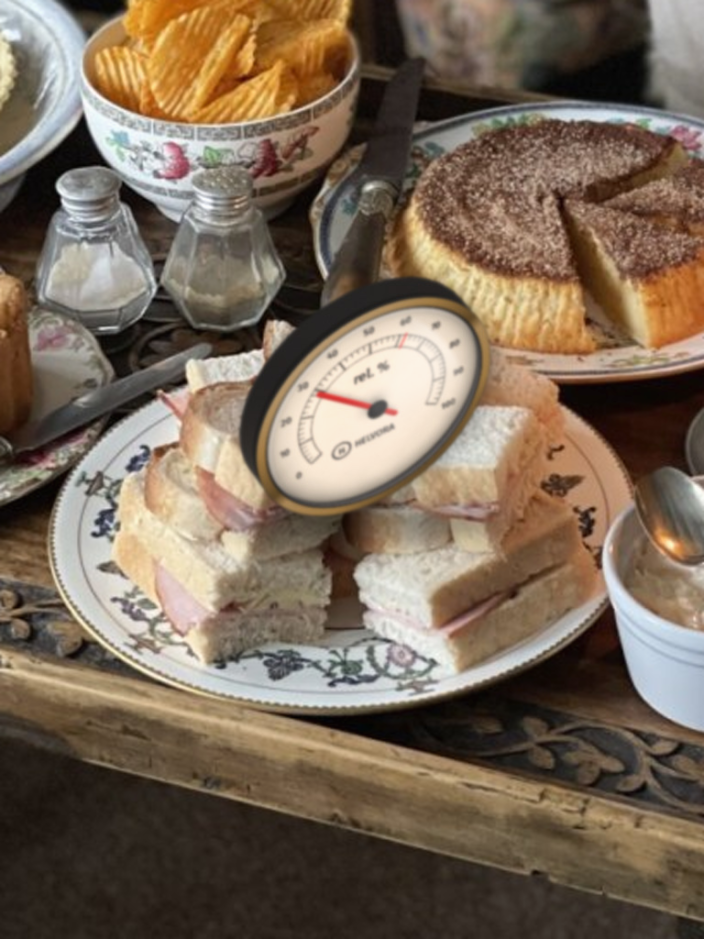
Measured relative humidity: 30 %
